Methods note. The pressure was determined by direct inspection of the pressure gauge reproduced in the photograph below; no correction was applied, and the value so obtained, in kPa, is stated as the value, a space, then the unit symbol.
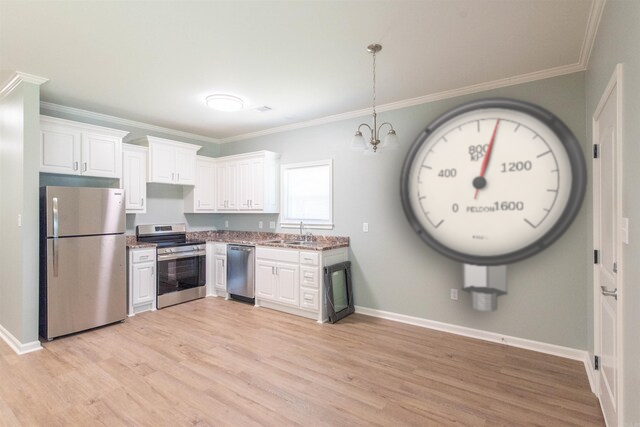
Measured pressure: 900 kPa
